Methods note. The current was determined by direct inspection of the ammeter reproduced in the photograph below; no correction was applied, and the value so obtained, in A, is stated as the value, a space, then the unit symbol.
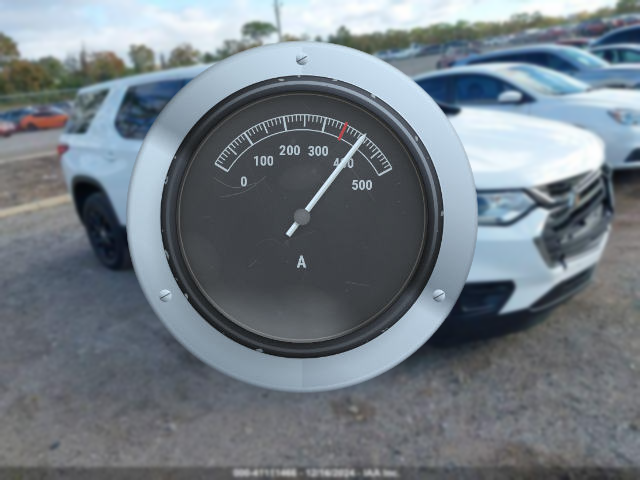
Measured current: 400 A
